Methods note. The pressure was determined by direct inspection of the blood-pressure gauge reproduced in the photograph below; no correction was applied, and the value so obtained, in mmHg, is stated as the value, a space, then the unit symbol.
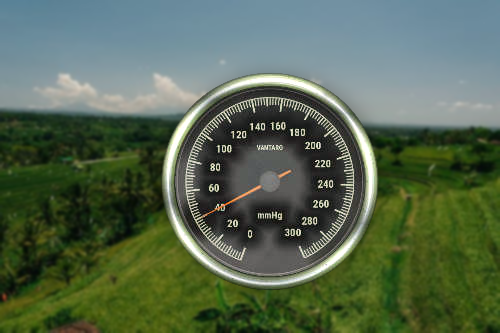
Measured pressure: 40 mmHg
